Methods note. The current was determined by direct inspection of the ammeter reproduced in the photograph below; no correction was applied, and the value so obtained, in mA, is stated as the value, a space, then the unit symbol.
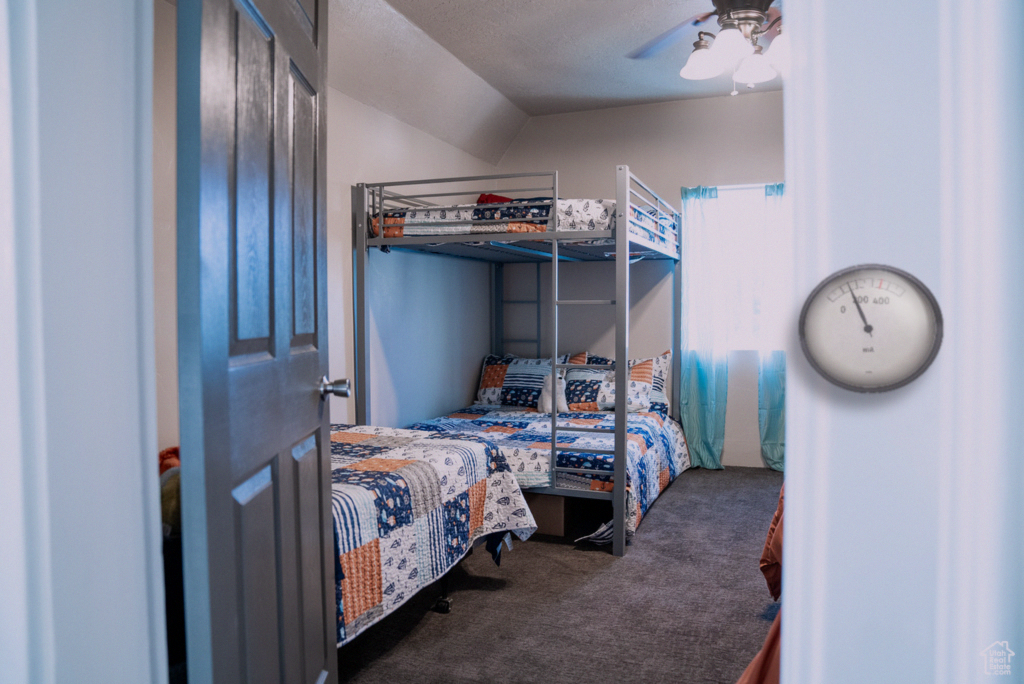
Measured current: 150 mA
